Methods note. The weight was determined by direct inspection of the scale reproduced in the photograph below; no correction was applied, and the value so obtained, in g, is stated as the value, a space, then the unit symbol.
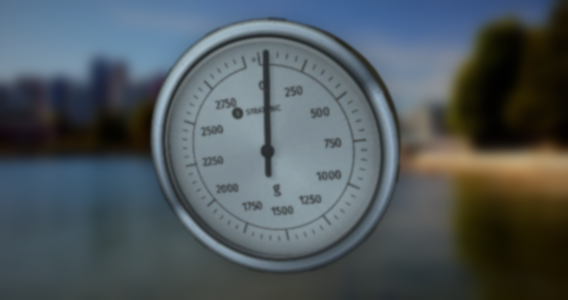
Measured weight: 50 g
